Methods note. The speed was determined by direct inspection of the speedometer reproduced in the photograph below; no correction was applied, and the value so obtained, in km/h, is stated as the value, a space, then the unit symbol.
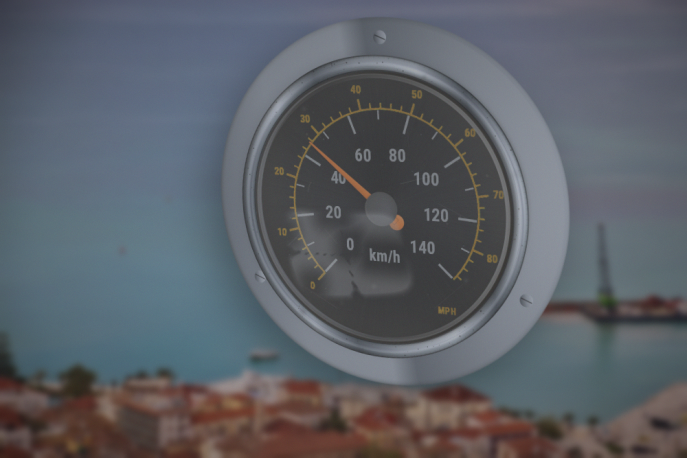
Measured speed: 45 km/h
